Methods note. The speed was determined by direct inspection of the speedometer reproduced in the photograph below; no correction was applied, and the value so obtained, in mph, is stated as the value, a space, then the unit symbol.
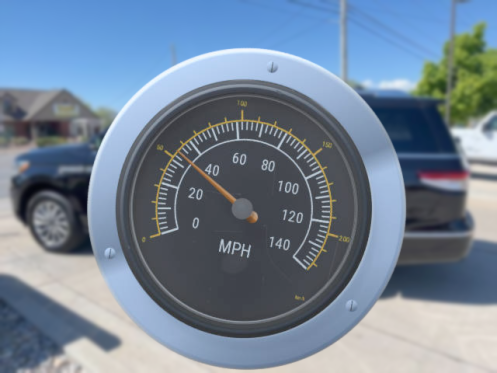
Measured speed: 34 mph
